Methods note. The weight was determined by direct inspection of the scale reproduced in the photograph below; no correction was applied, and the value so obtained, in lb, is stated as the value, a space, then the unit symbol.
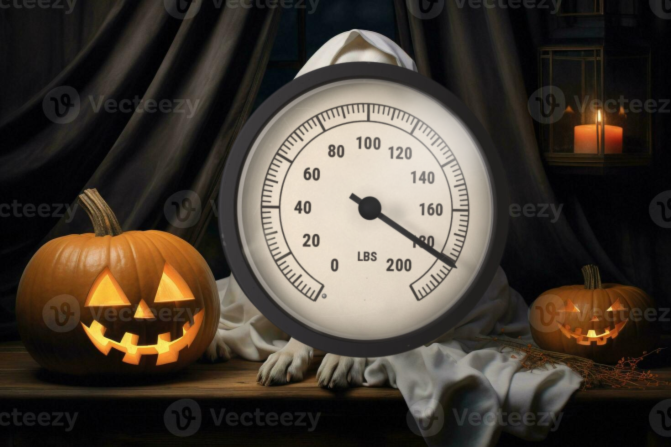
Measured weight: 182 lb
